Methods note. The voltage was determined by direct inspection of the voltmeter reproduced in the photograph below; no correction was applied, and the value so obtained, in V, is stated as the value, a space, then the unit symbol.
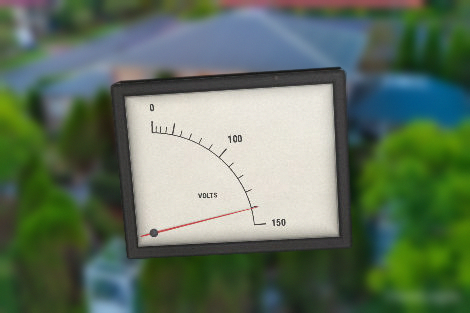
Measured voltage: 140 V
